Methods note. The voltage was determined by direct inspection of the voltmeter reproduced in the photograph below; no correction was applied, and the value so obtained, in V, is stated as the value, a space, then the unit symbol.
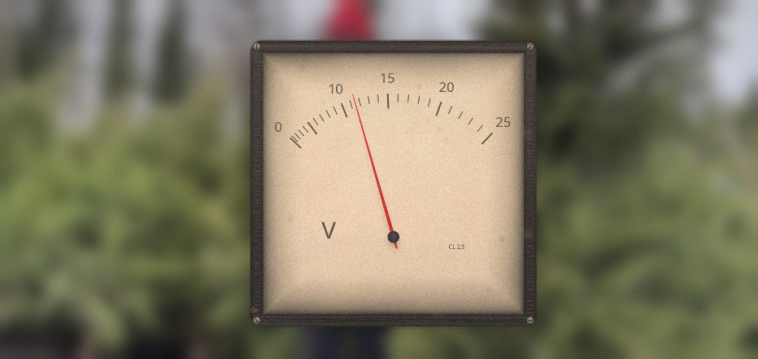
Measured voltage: 11.5 V
